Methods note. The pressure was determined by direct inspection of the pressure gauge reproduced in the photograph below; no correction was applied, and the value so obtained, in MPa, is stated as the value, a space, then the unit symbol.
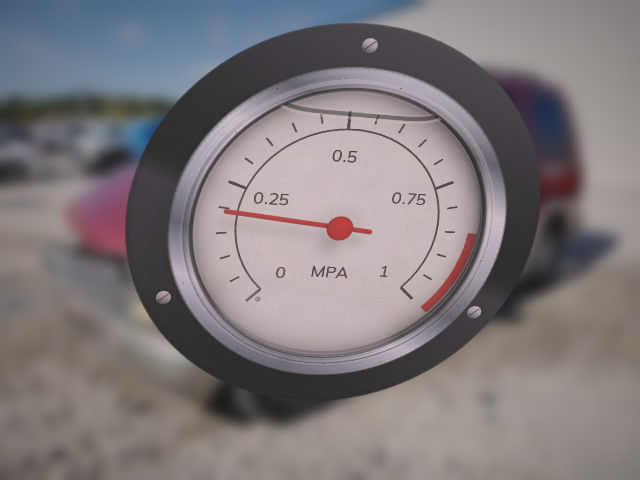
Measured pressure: 0.2 MPa
